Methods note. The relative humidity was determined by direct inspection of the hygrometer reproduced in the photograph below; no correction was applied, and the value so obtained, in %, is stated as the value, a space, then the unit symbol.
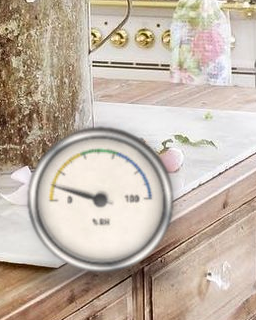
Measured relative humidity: 10 %
